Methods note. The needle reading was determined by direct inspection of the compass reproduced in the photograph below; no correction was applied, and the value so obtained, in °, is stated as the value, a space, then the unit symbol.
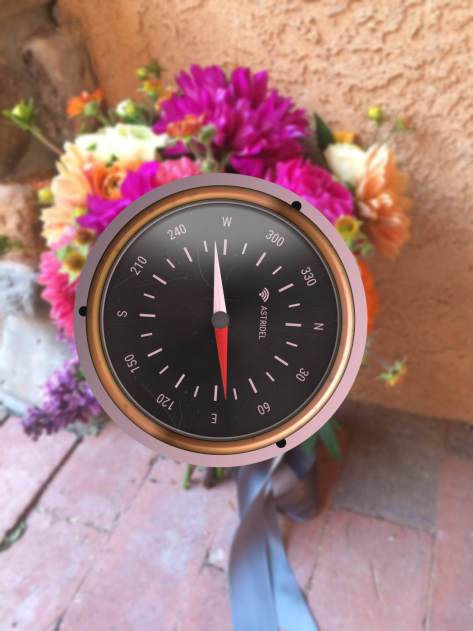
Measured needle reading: 82.5 °
